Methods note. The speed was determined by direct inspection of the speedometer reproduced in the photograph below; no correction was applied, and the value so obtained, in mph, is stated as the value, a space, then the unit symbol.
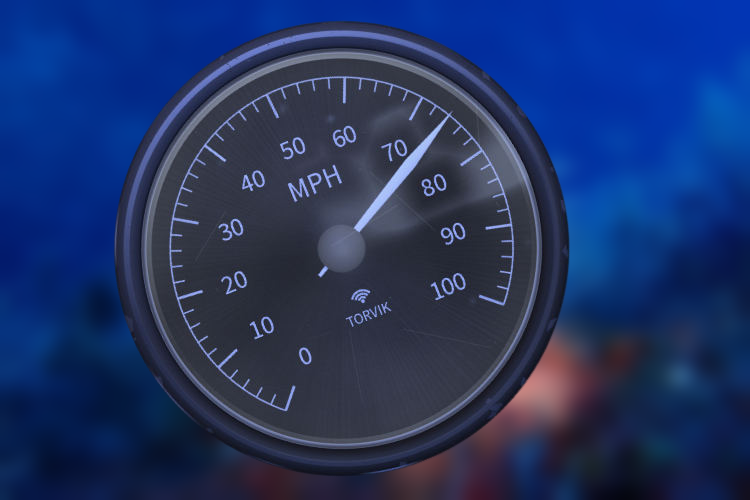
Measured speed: 74 mph
